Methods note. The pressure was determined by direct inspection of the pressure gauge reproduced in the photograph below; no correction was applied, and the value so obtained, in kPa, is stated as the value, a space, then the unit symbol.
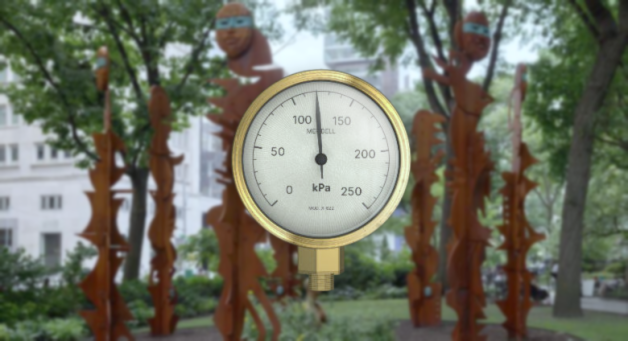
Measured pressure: 120 kPa
